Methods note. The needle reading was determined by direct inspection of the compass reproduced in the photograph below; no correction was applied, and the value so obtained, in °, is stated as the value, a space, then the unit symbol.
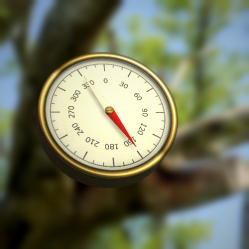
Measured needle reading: 150 °
